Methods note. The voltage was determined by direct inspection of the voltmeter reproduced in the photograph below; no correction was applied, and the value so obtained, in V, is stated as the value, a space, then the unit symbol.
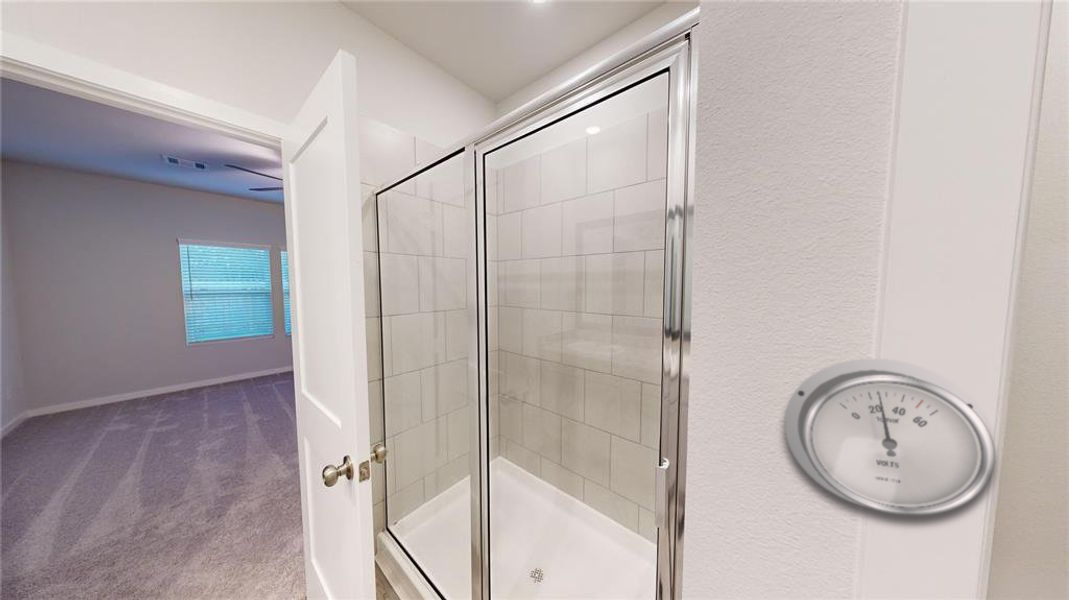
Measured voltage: 25 V
